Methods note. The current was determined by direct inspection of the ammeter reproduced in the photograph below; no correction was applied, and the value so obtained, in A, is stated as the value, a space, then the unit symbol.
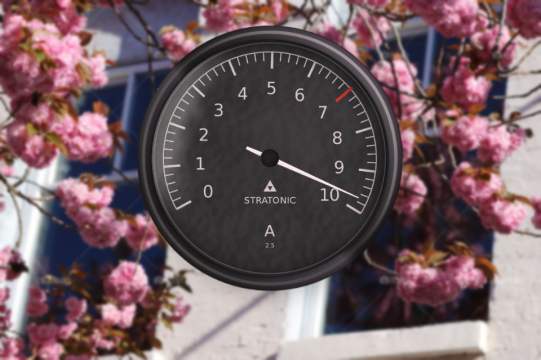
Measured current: 9.7 A
